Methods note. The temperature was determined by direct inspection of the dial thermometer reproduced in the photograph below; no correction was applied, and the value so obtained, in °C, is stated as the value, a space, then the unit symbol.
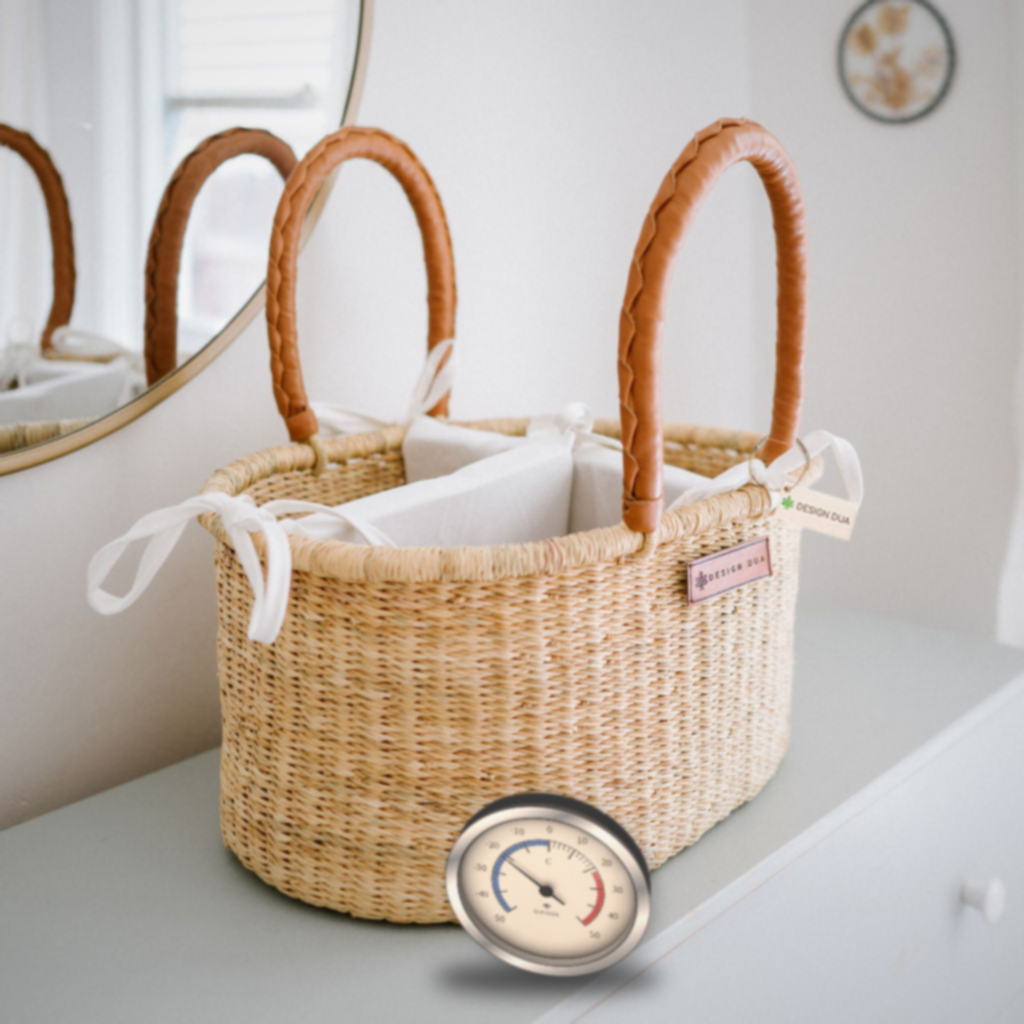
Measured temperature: -20 °C
